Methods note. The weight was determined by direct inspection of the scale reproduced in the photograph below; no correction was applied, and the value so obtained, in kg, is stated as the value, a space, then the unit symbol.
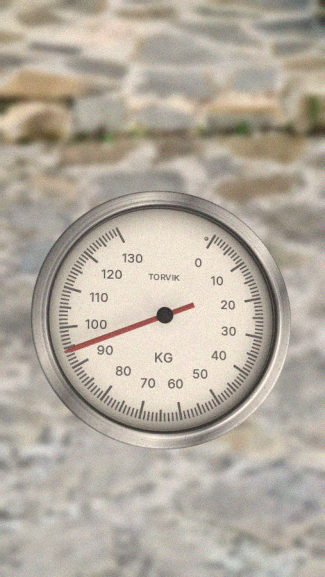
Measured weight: 94 kg
